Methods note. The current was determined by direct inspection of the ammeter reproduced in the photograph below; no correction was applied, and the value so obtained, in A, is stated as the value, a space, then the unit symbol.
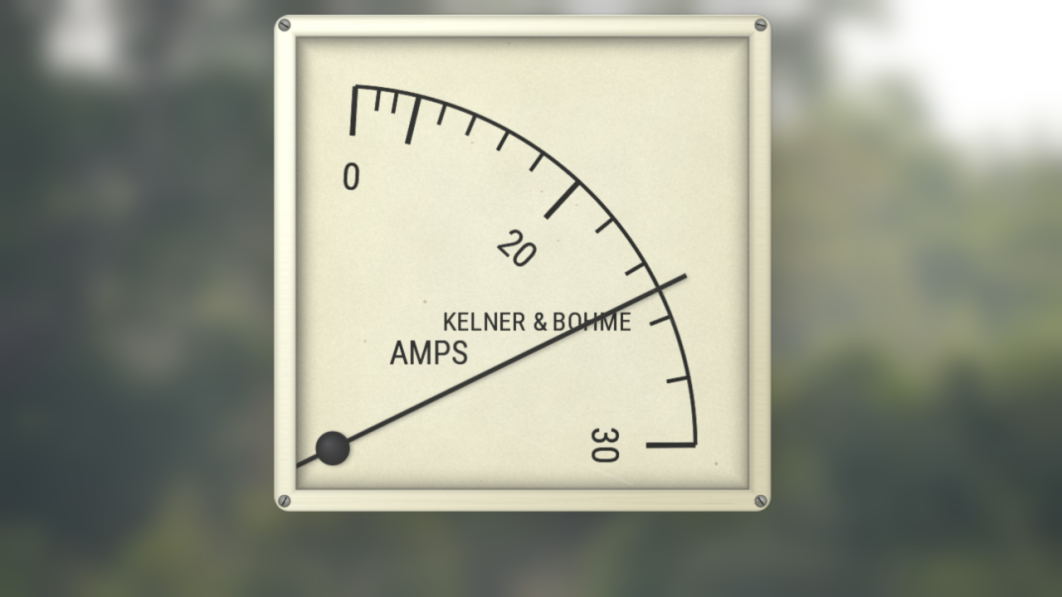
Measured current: 25 A
